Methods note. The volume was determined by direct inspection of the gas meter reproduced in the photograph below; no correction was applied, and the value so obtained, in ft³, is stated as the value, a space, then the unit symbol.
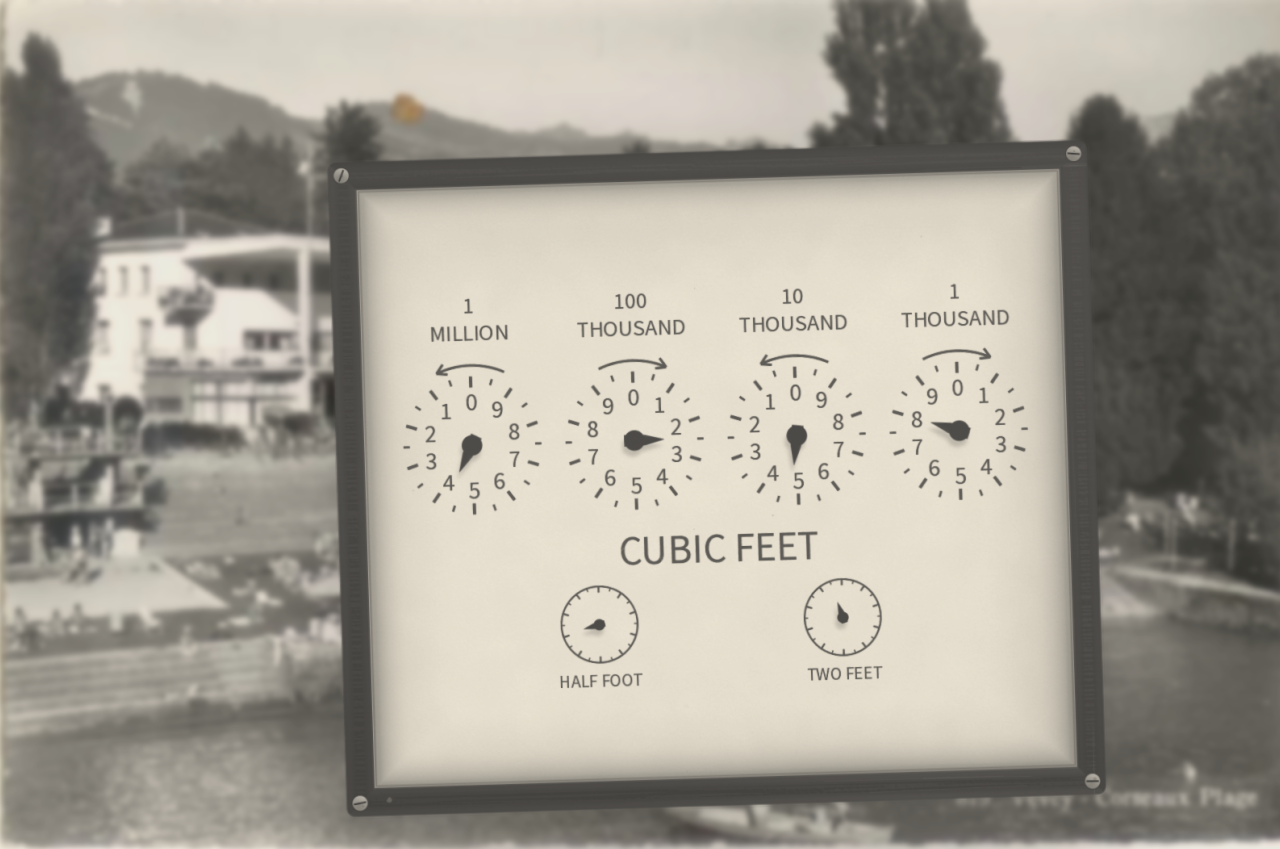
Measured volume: 424800 ft³
